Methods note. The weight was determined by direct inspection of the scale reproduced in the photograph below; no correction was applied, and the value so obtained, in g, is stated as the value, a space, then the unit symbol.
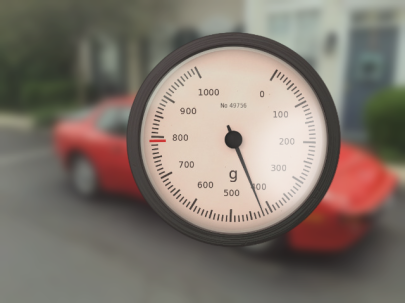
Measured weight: 420 g
